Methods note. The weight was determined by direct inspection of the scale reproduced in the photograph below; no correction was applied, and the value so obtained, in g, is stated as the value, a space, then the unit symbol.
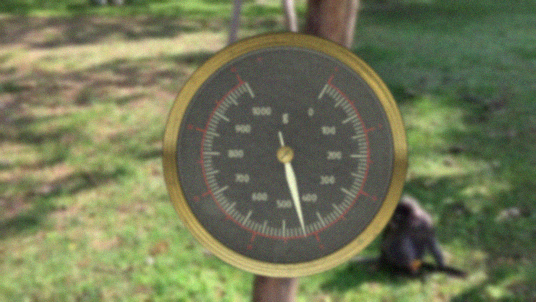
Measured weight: 450 g
